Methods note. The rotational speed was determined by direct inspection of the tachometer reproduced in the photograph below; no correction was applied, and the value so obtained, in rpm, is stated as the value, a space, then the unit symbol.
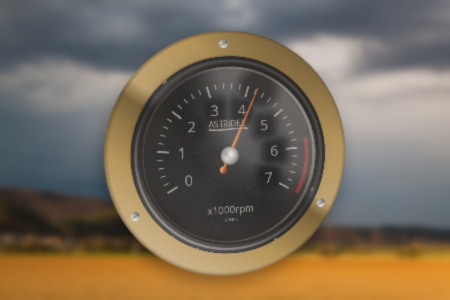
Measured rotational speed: 4200 rpm
